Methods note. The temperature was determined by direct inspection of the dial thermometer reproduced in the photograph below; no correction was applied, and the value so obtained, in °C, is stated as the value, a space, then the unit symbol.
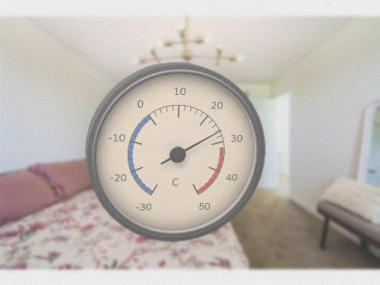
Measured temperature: 26 °C
